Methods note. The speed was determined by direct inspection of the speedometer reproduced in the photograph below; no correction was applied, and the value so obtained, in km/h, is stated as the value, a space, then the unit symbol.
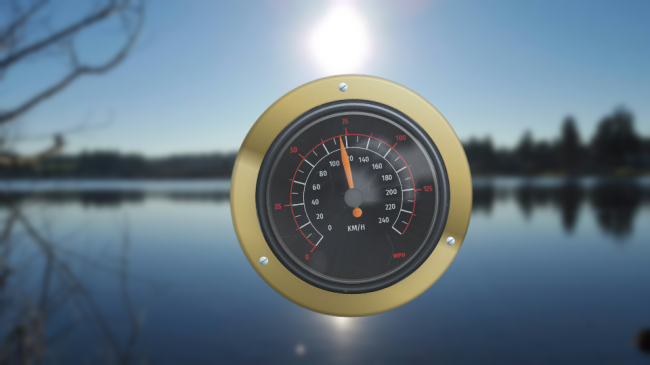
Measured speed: 115 km/h
